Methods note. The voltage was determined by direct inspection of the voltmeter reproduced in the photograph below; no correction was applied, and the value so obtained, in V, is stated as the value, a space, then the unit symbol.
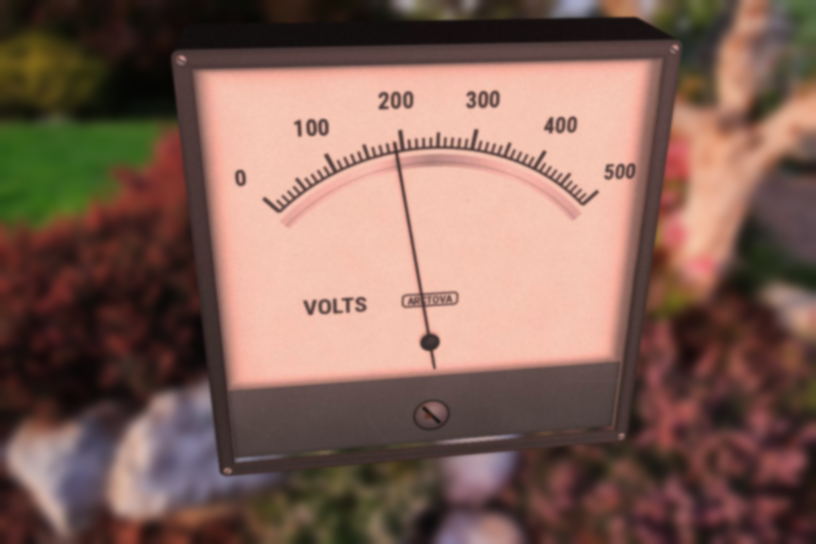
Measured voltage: 190 V
